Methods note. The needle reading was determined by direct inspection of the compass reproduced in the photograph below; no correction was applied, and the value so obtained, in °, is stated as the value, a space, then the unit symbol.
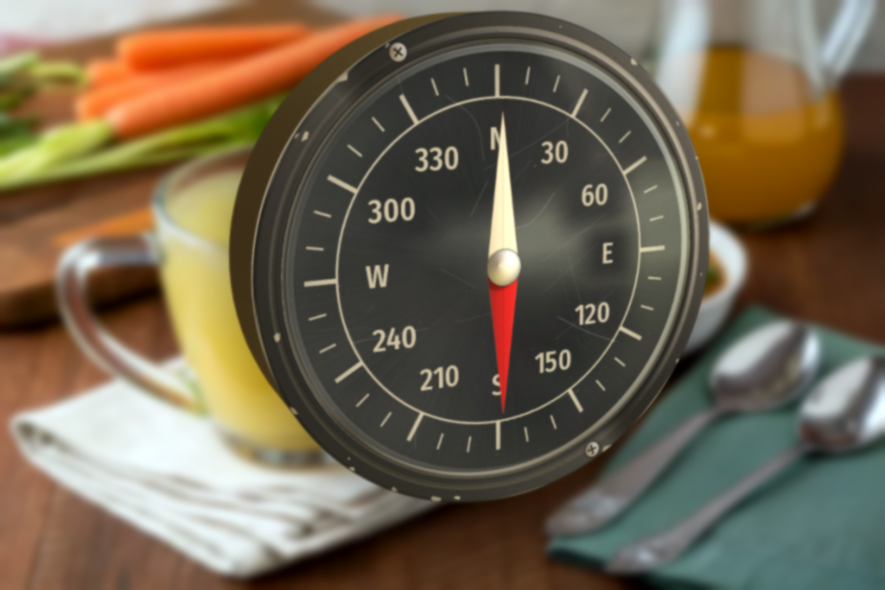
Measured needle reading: 180 °
